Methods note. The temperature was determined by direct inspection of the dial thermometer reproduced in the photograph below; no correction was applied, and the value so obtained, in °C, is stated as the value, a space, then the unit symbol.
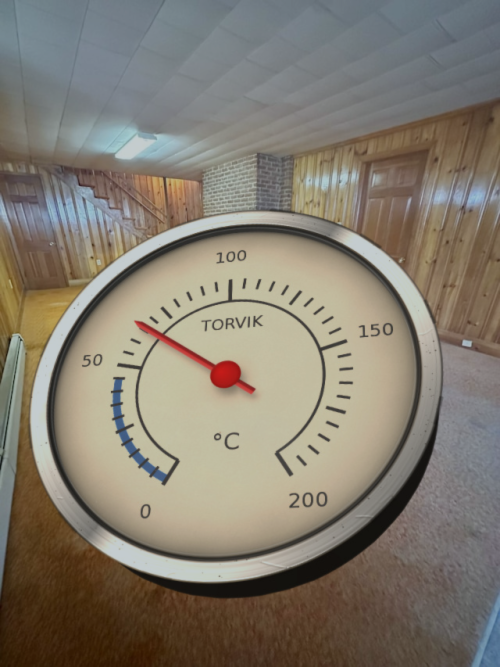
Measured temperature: 65 °C
